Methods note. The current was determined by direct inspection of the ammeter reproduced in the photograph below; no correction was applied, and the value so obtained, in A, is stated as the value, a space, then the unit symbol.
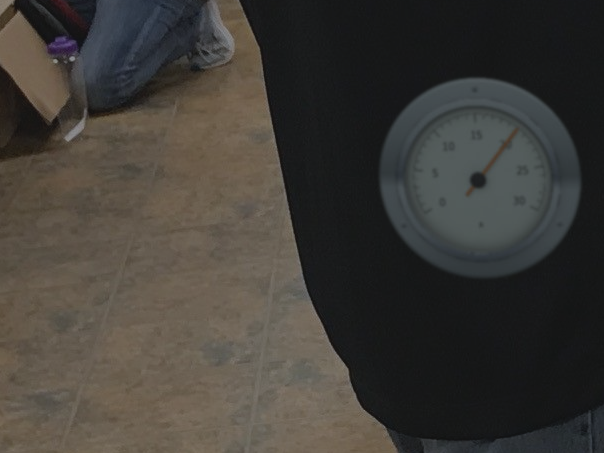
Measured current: 20 A
